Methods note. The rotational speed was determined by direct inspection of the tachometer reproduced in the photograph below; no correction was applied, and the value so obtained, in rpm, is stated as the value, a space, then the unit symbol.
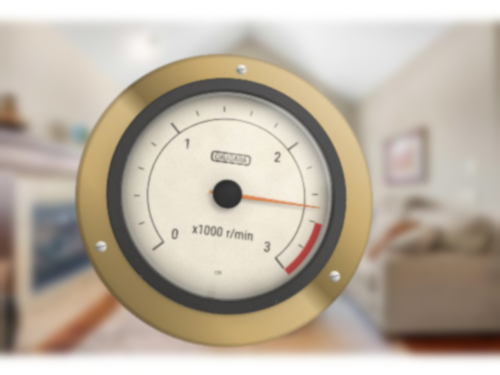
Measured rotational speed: 2500 rpm
